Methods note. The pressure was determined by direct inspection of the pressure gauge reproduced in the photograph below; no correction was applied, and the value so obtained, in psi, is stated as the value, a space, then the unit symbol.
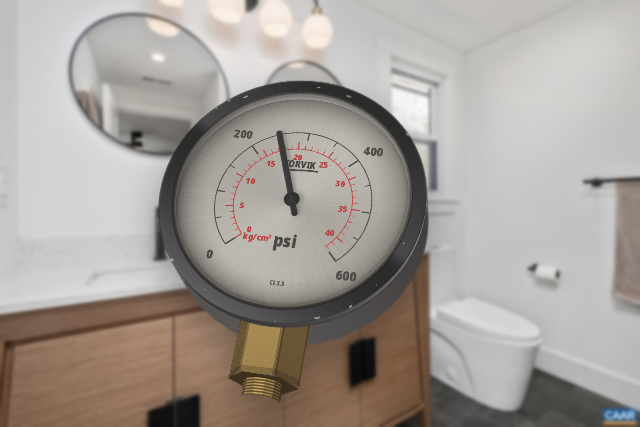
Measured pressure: 250 psi
